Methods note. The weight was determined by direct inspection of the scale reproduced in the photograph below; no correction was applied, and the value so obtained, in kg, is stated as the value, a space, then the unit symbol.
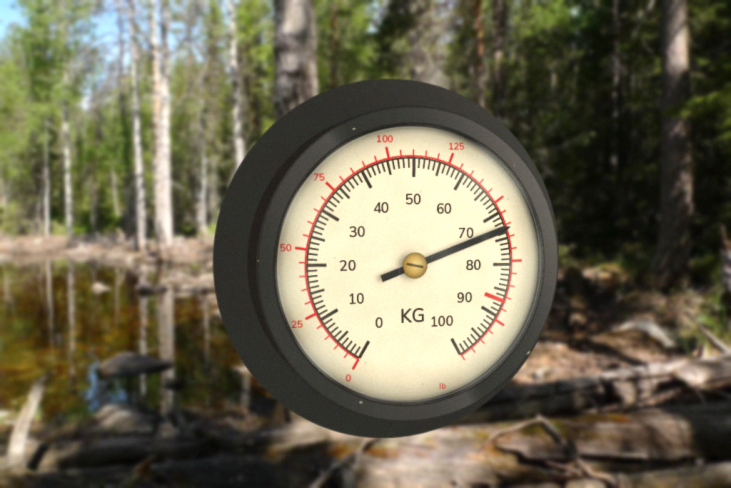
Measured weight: 73 kg
